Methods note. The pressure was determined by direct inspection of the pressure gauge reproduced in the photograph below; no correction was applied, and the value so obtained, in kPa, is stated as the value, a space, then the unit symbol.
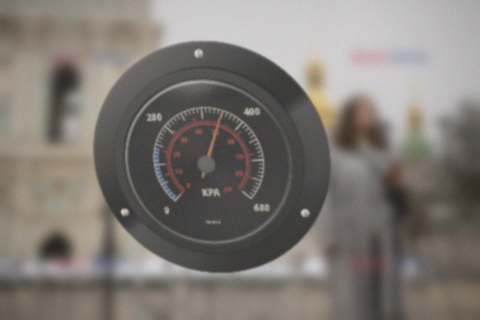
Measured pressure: 350 kPa
